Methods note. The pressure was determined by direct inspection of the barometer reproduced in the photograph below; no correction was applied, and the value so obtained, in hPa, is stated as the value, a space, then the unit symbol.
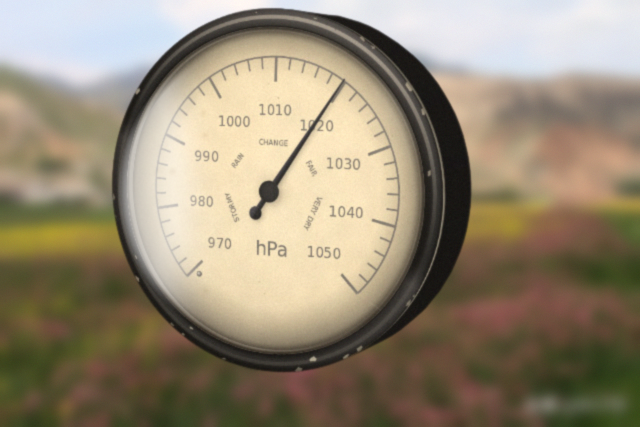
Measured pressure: 1020 hPa
